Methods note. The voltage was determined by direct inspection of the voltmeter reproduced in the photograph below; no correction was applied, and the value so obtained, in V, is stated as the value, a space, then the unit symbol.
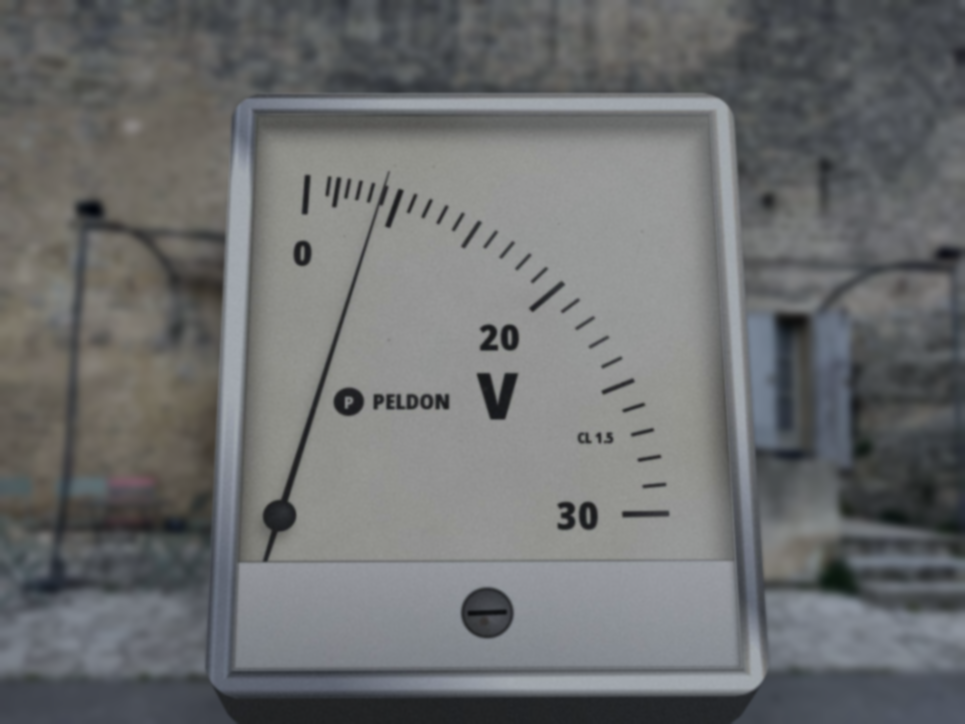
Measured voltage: 9 V
